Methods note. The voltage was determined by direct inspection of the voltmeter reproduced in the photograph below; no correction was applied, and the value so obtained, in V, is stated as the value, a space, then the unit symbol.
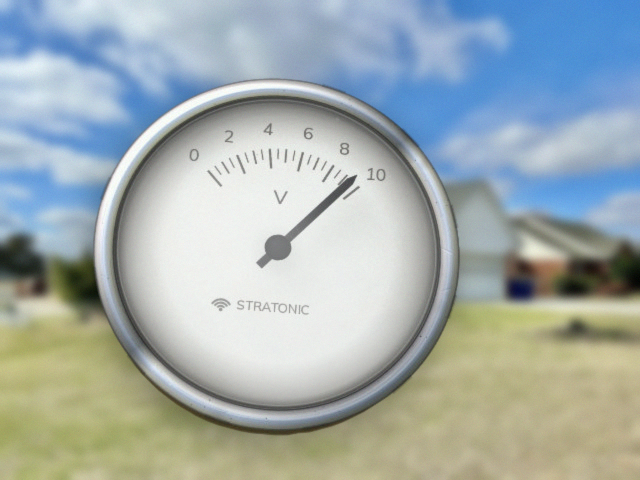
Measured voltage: 9.5 V
